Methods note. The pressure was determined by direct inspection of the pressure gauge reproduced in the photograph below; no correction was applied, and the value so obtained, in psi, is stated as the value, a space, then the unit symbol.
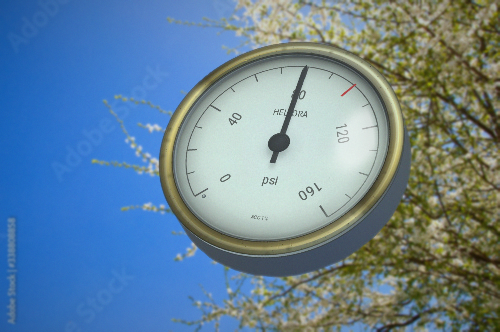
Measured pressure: 80 psi
